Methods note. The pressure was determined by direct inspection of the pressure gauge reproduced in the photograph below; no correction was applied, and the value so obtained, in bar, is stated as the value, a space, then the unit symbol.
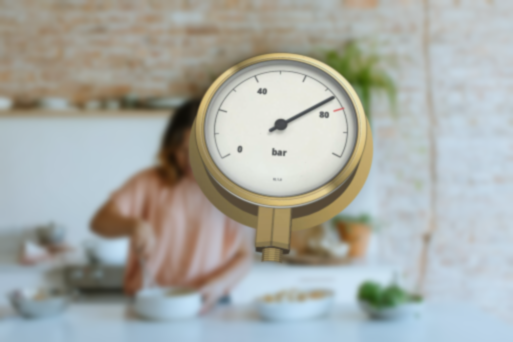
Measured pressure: 75 bar
